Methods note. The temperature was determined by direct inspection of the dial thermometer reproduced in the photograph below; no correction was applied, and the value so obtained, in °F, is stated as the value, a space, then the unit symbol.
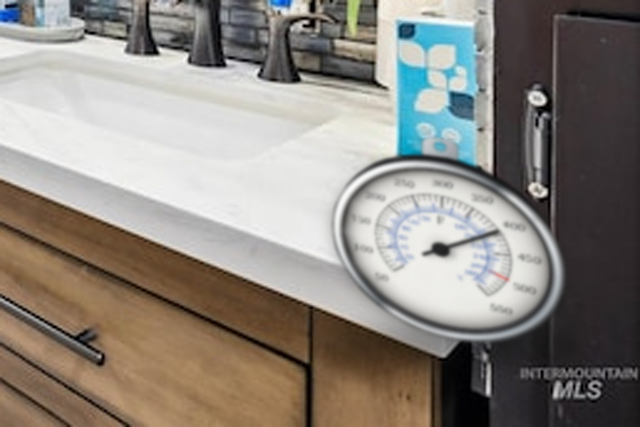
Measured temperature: 400 °F
